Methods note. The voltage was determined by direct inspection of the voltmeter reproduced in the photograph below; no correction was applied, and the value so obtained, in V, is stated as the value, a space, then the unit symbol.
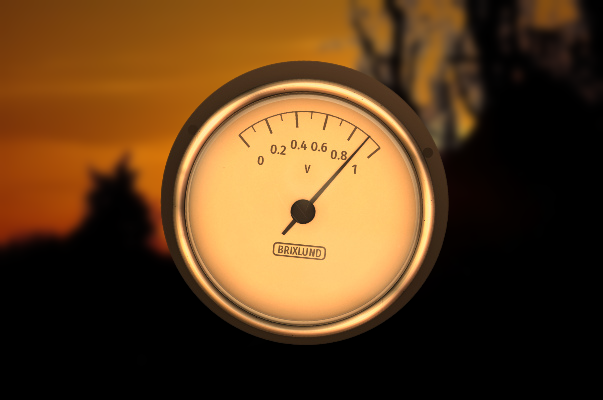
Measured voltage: 0.9 V
